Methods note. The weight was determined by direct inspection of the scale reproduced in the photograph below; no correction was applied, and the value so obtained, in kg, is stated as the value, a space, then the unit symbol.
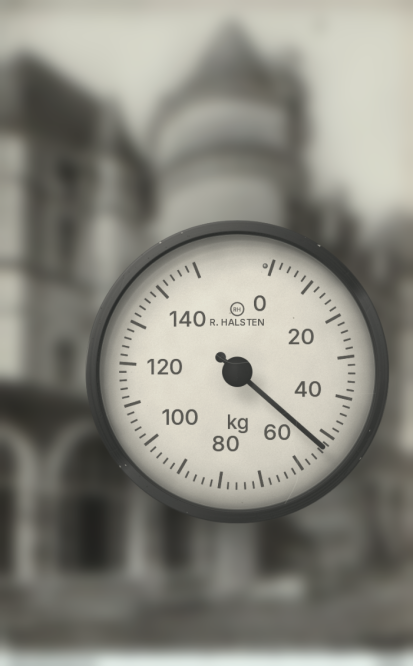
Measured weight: 53 kg
